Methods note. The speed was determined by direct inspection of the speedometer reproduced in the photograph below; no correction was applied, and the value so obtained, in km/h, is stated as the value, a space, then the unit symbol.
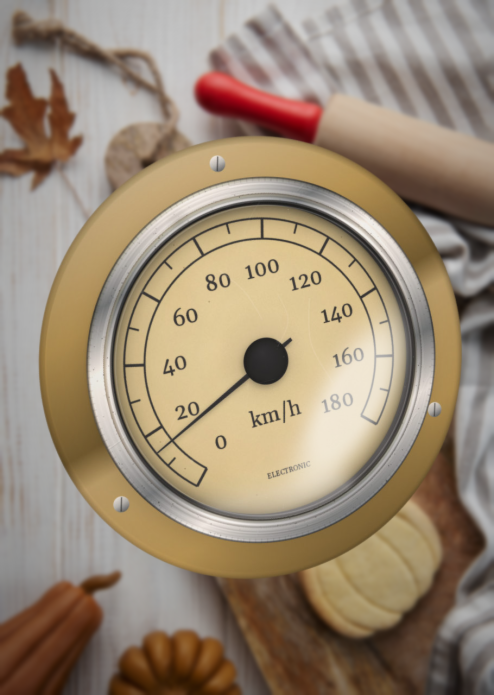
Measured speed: 15 km/h
